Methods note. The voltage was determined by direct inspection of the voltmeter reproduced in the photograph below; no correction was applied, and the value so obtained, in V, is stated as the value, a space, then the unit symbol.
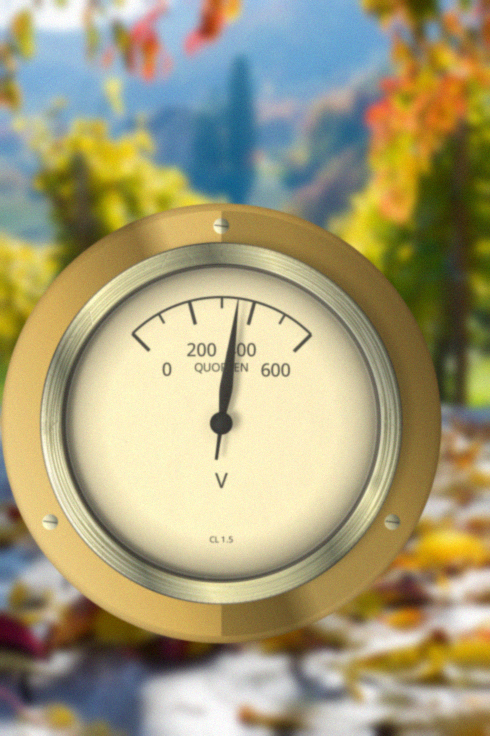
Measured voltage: 350 V
